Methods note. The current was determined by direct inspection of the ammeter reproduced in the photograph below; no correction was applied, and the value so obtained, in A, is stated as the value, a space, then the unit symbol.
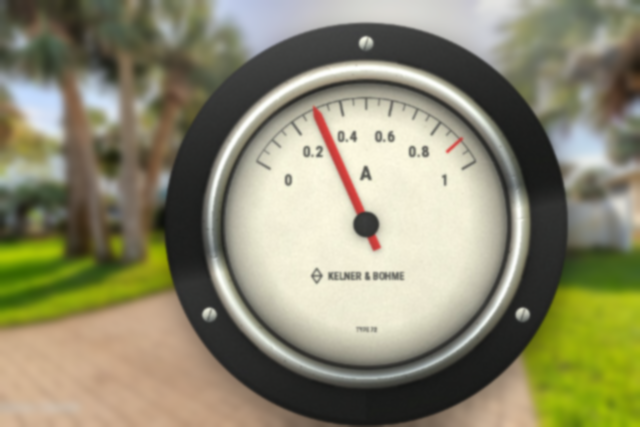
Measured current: 0.3 A
